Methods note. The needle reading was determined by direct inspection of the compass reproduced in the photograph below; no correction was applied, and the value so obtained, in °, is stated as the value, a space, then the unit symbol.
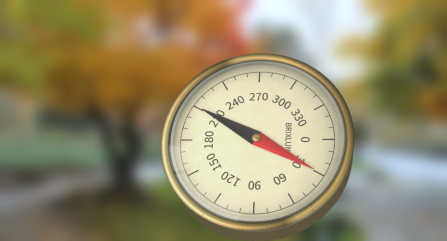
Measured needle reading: 30 °
